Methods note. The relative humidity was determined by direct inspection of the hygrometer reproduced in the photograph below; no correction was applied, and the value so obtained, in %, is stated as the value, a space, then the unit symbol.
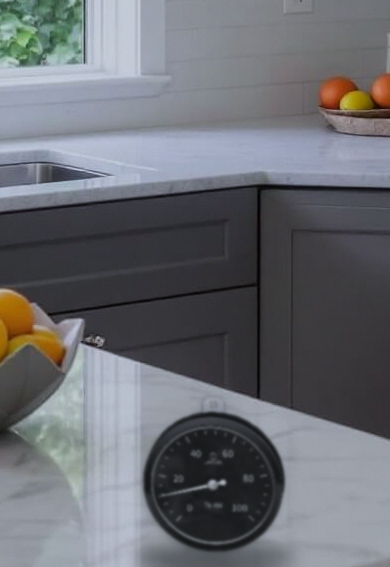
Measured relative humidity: 12 %
